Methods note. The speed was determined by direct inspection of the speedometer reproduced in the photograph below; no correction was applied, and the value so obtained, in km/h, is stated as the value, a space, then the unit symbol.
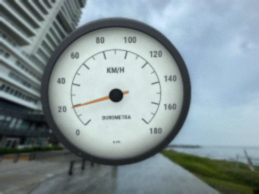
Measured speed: 20 km/h
